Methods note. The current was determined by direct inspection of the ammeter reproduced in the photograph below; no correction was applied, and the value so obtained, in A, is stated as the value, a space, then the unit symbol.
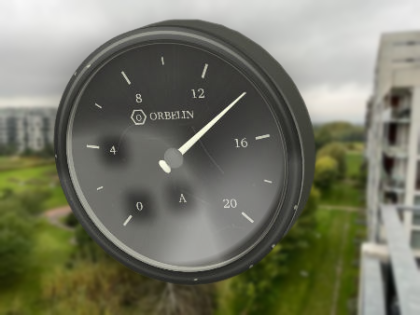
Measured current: 14 A
